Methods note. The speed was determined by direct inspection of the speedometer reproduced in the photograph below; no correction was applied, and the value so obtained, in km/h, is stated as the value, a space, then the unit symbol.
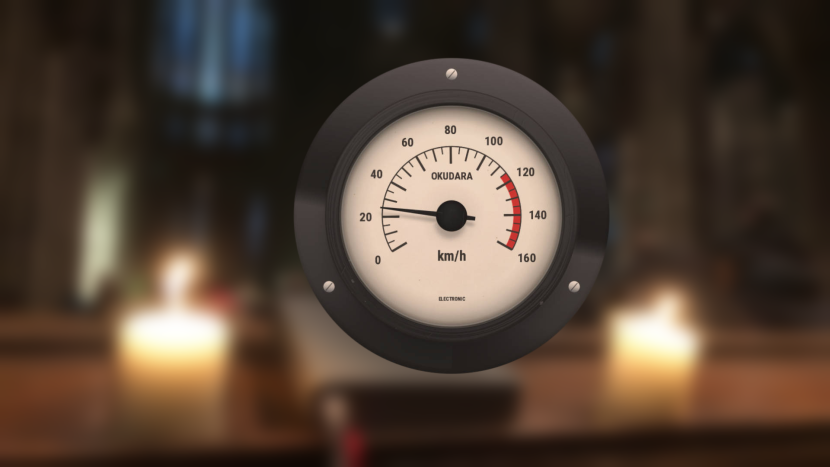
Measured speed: 25 km/h
